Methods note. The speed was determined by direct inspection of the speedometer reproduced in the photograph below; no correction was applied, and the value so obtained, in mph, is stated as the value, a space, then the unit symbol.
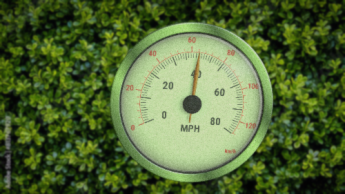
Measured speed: 40 mph
